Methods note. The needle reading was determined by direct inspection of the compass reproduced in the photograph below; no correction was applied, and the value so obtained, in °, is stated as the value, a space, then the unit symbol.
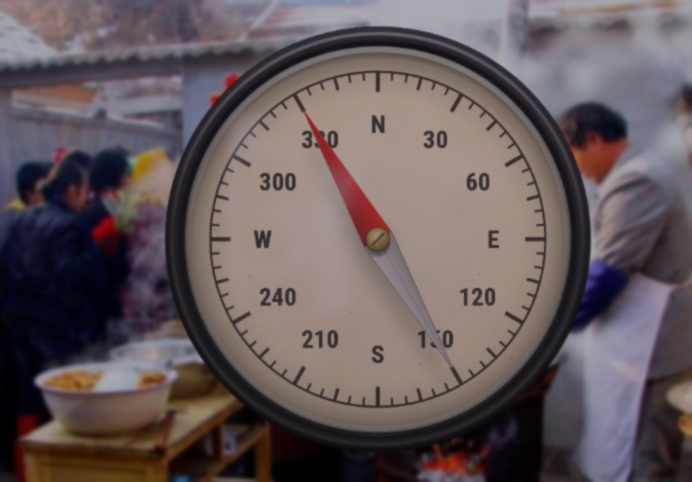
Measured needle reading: 330 °
